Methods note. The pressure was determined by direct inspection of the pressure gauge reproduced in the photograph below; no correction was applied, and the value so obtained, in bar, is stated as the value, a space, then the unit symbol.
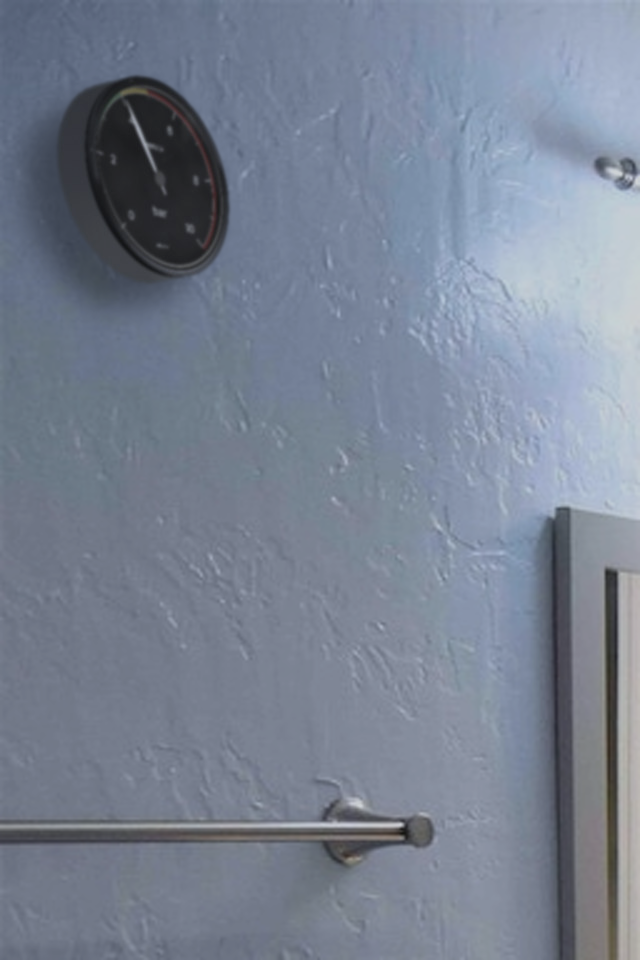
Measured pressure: 4 bar
